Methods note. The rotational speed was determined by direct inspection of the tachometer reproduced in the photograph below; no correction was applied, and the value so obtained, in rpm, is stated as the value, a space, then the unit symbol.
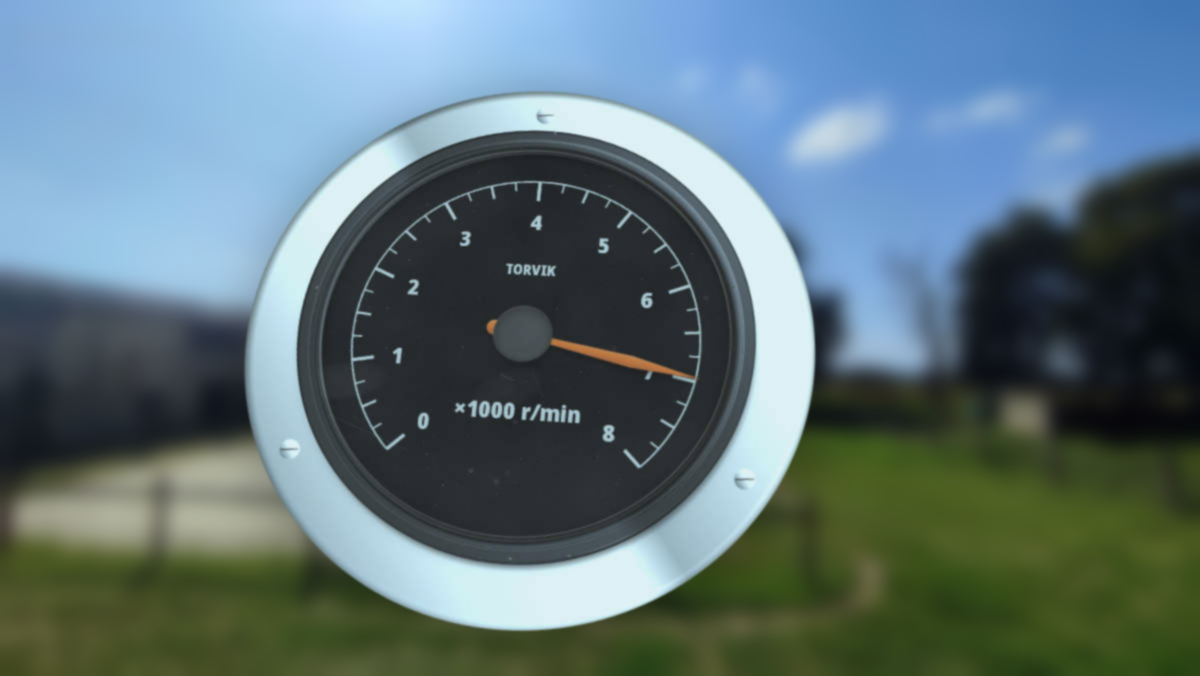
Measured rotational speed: 7000 rpm
